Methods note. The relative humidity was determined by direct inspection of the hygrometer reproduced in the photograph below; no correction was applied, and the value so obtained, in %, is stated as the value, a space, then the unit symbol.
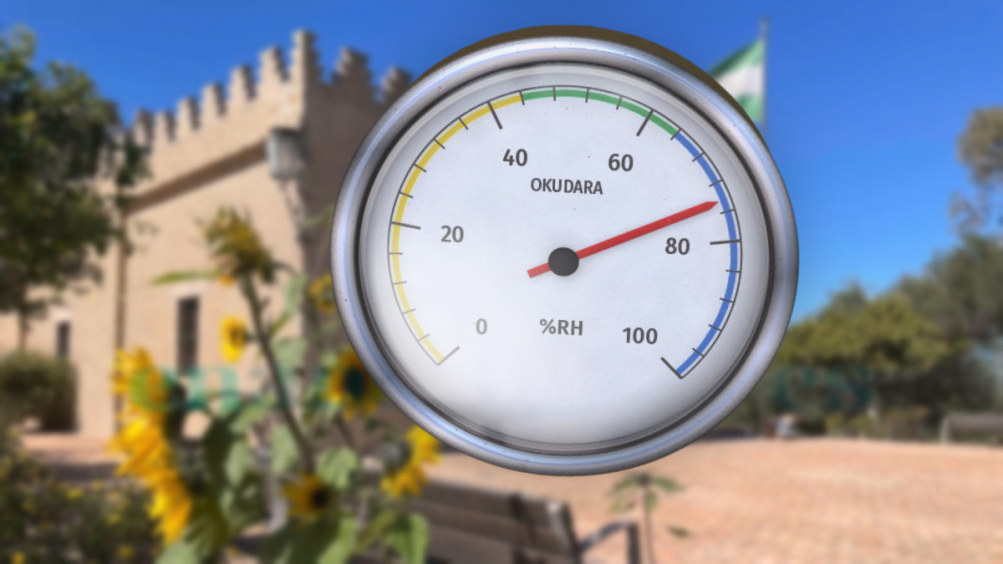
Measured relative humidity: 74 %
